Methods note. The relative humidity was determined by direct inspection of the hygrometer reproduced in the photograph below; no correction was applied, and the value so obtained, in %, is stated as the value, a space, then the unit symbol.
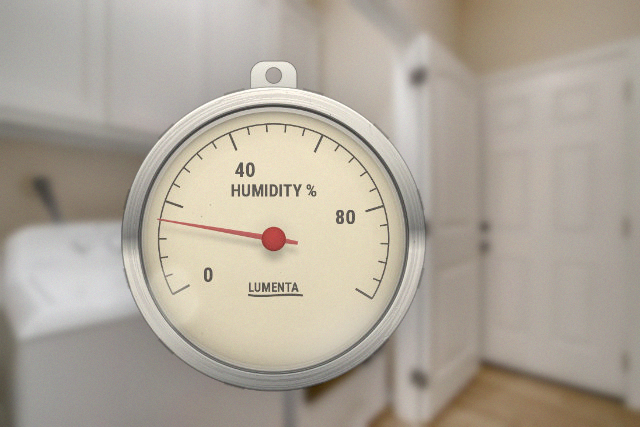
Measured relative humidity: 16 %
